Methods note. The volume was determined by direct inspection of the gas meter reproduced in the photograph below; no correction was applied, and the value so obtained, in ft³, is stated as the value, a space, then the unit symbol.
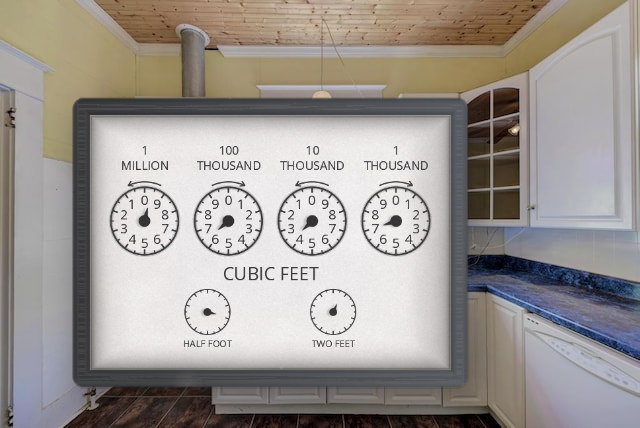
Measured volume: 963700 ft³
